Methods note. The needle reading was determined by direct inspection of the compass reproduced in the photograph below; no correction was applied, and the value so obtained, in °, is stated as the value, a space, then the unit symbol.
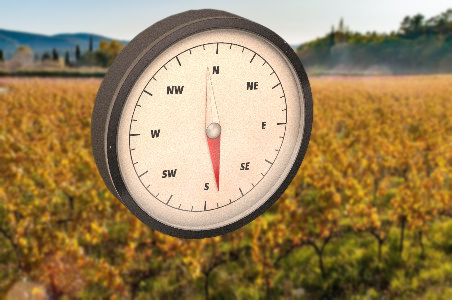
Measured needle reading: 170 °
